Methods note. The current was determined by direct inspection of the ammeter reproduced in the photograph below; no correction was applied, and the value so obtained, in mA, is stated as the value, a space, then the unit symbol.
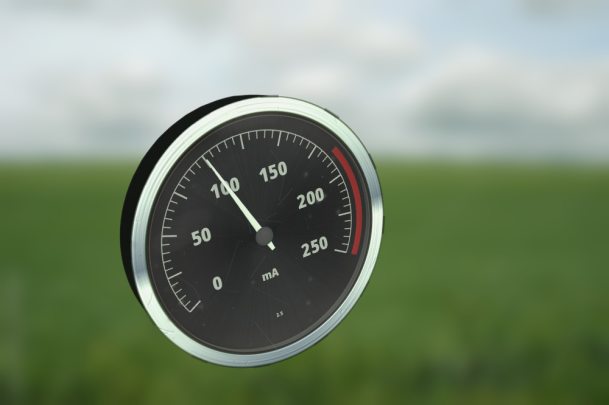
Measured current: 100 mA
